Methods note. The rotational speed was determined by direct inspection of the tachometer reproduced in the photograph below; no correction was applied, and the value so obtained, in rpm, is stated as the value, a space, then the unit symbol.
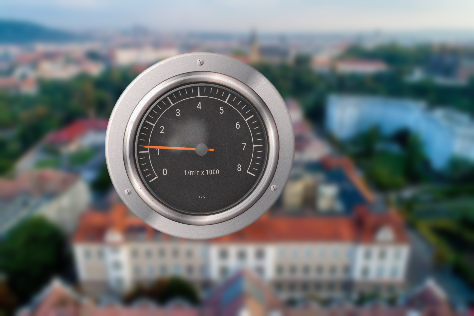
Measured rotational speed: 1200 rpm
